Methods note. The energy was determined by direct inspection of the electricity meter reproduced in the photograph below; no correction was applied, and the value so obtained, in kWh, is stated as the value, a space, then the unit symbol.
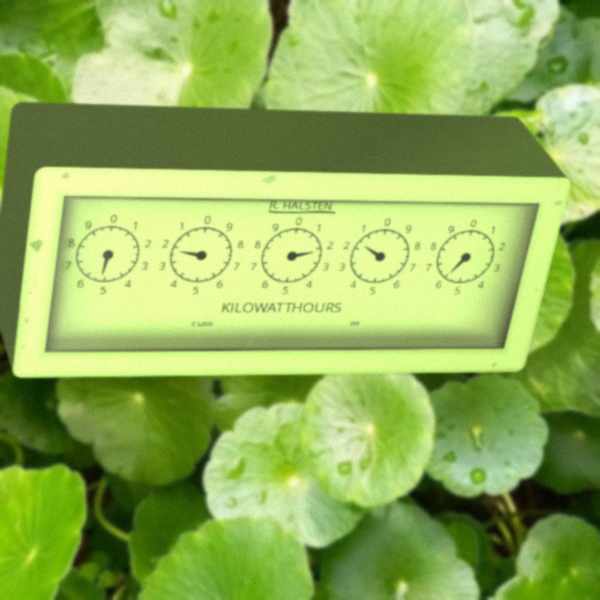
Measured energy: 52216 kWh
